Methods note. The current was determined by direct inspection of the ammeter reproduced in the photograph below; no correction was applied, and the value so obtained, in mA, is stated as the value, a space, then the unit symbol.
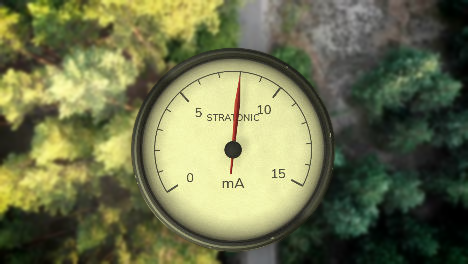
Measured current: 8 mA
